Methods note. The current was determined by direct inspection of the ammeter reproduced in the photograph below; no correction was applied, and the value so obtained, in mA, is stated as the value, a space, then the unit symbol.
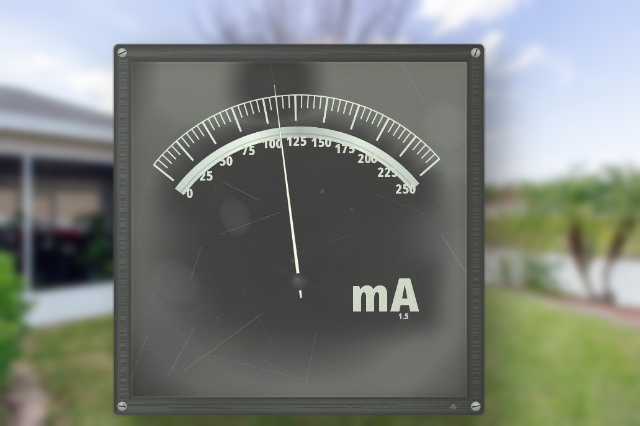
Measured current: 110 mA
